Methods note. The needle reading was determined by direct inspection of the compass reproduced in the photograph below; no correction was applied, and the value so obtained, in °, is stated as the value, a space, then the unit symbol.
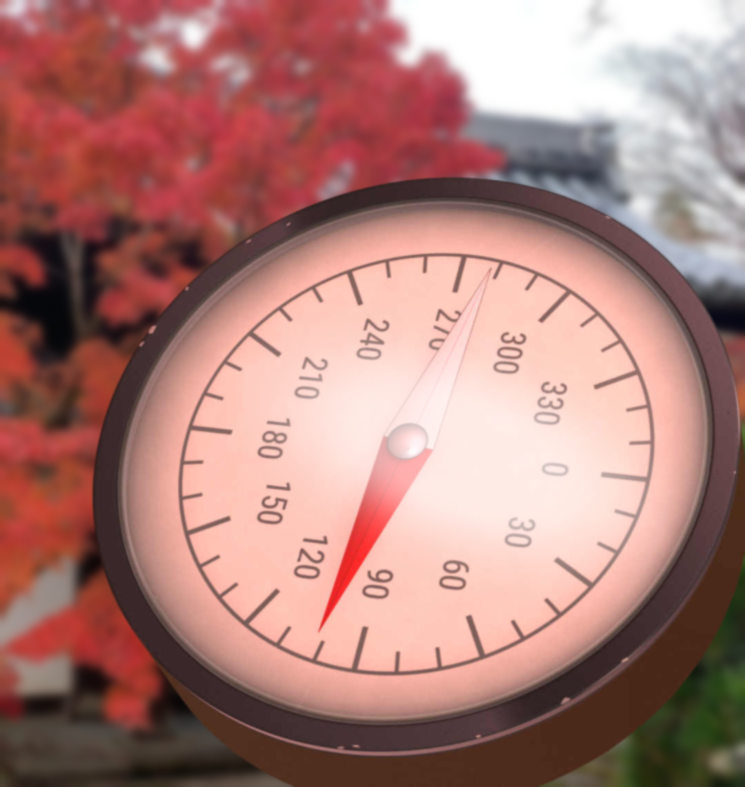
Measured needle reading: 100 °
